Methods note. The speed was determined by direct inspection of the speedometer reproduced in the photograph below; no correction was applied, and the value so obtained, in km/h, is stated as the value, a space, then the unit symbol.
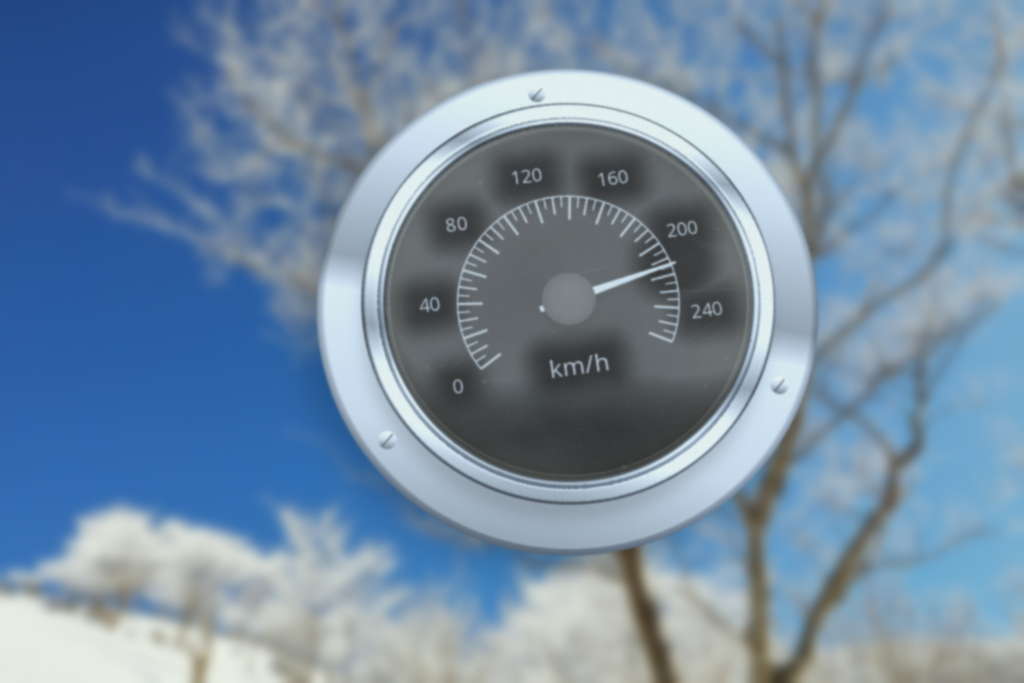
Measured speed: 215 km/h
